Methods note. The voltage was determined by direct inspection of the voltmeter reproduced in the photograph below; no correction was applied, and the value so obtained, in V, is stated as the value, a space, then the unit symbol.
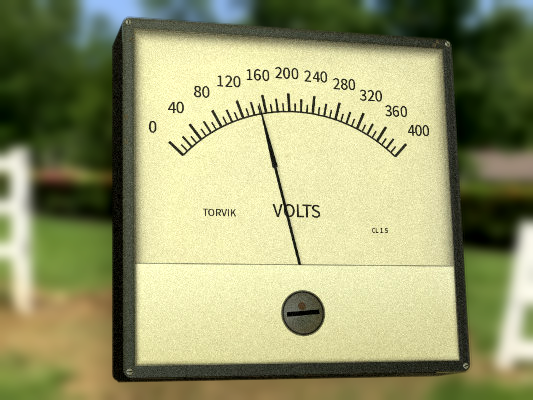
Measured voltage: 150 V
